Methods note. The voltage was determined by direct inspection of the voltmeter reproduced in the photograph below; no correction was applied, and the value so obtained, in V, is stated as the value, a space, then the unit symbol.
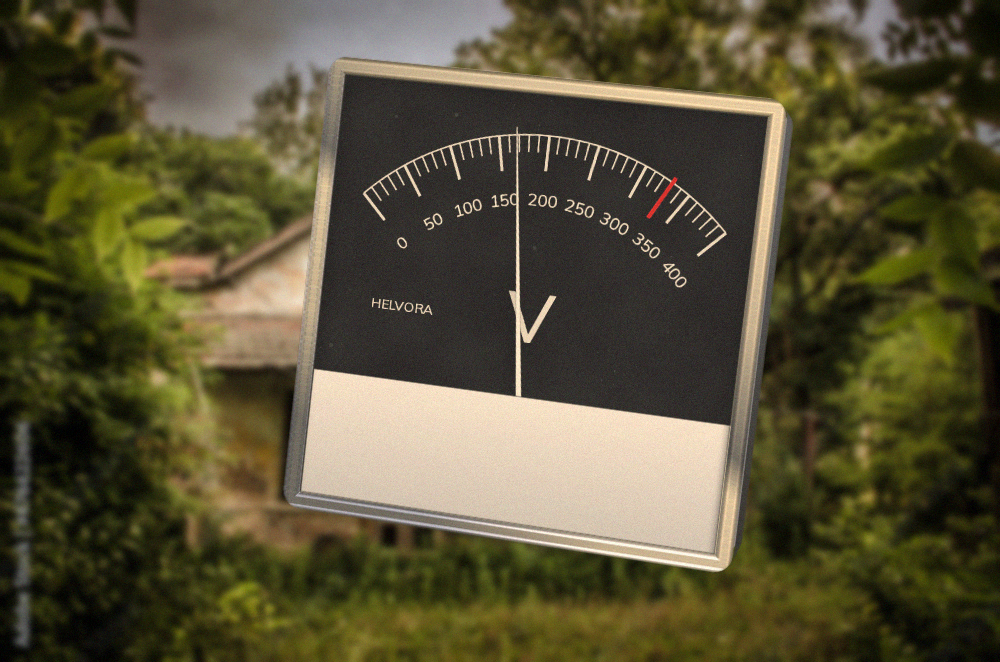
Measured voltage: 170 V
